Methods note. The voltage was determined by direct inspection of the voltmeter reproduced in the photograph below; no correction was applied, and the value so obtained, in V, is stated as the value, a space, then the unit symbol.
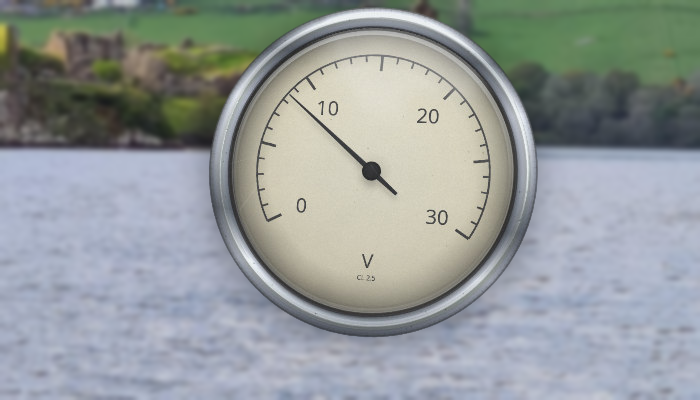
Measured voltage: 8.5 V
